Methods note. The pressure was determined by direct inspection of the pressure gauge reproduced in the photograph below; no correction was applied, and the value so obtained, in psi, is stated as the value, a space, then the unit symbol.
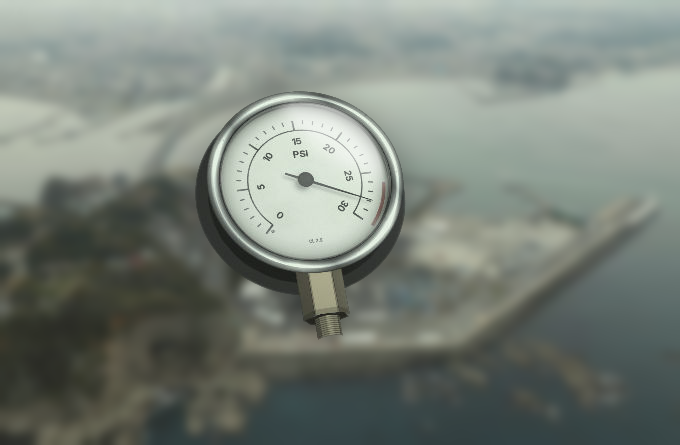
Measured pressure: 28 psi
